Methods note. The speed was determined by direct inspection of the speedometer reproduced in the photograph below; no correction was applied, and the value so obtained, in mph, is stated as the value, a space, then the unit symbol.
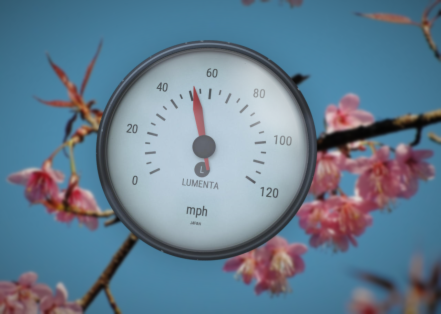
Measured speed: 52.5 mph
